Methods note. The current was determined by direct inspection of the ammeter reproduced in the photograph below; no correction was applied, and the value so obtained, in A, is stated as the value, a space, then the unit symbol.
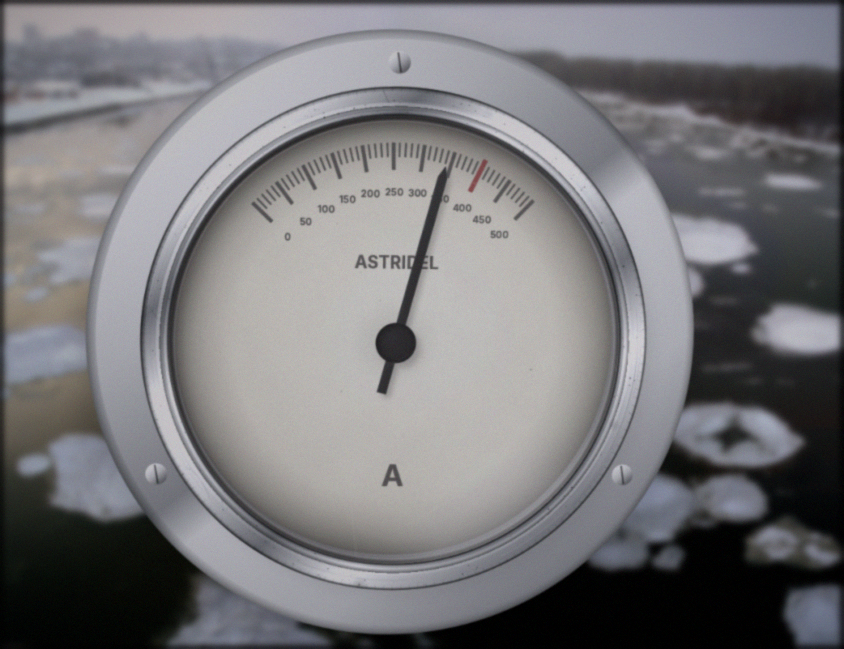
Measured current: 340 A
